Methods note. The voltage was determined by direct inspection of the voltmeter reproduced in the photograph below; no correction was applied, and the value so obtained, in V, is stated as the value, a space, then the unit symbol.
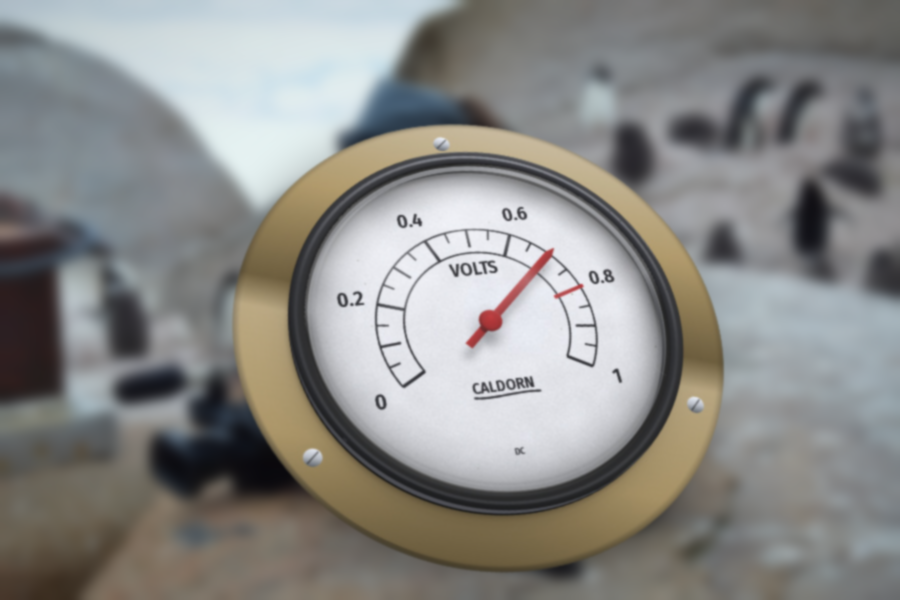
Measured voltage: 0.7 V
